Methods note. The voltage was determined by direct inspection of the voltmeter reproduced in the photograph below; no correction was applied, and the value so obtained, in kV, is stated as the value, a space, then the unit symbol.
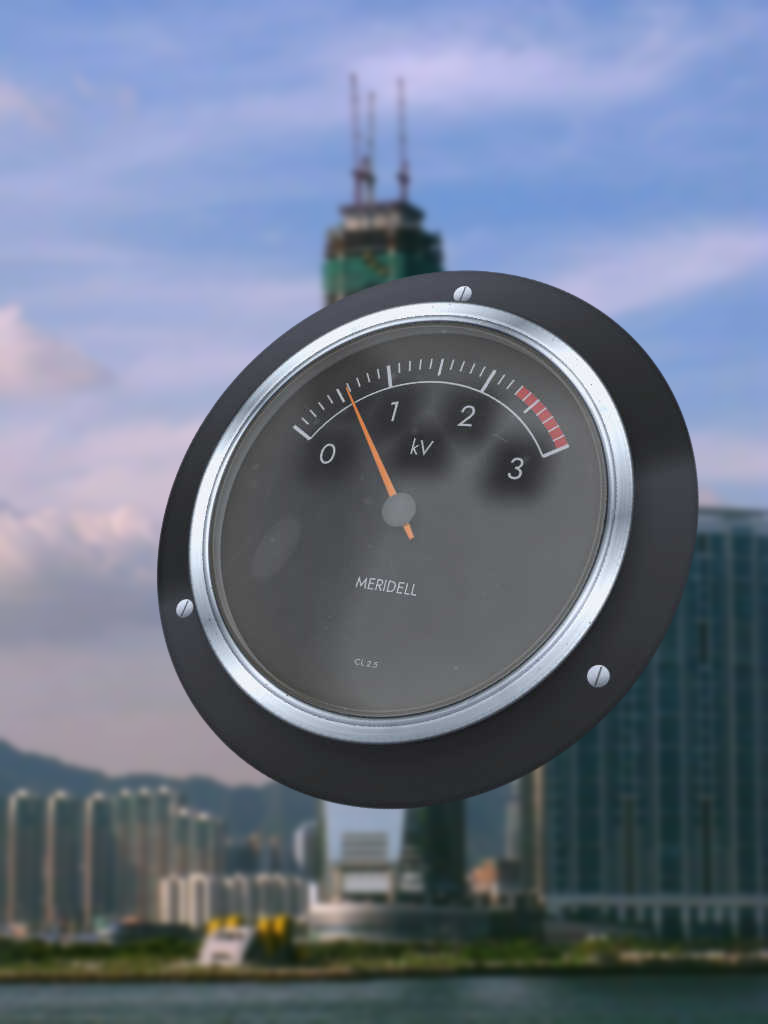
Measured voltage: 0.6 kV
